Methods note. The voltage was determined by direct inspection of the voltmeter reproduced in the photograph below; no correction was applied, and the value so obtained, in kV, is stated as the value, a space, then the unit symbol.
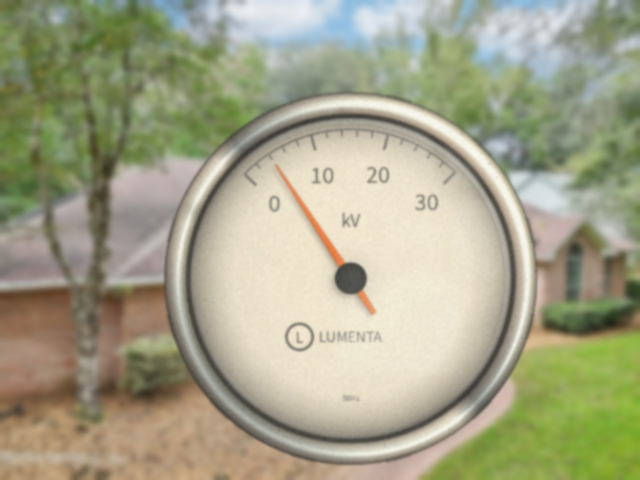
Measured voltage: 4 kV
